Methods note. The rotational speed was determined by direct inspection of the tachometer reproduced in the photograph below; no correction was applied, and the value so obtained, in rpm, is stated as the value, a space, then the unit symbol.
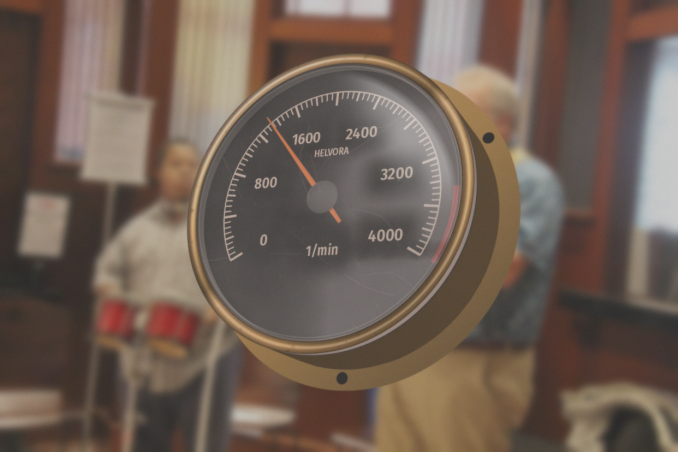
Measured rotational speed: 1350 rpm
